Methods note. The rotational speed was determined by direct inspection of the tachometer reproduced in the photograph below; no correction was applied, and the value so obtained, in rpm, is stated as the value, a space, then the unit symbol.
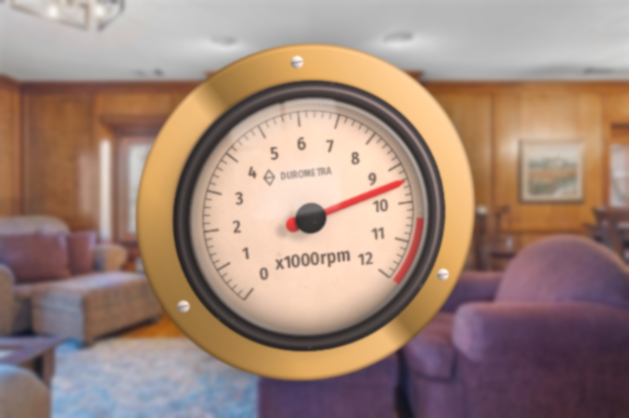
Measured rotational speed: 9400 rpm
